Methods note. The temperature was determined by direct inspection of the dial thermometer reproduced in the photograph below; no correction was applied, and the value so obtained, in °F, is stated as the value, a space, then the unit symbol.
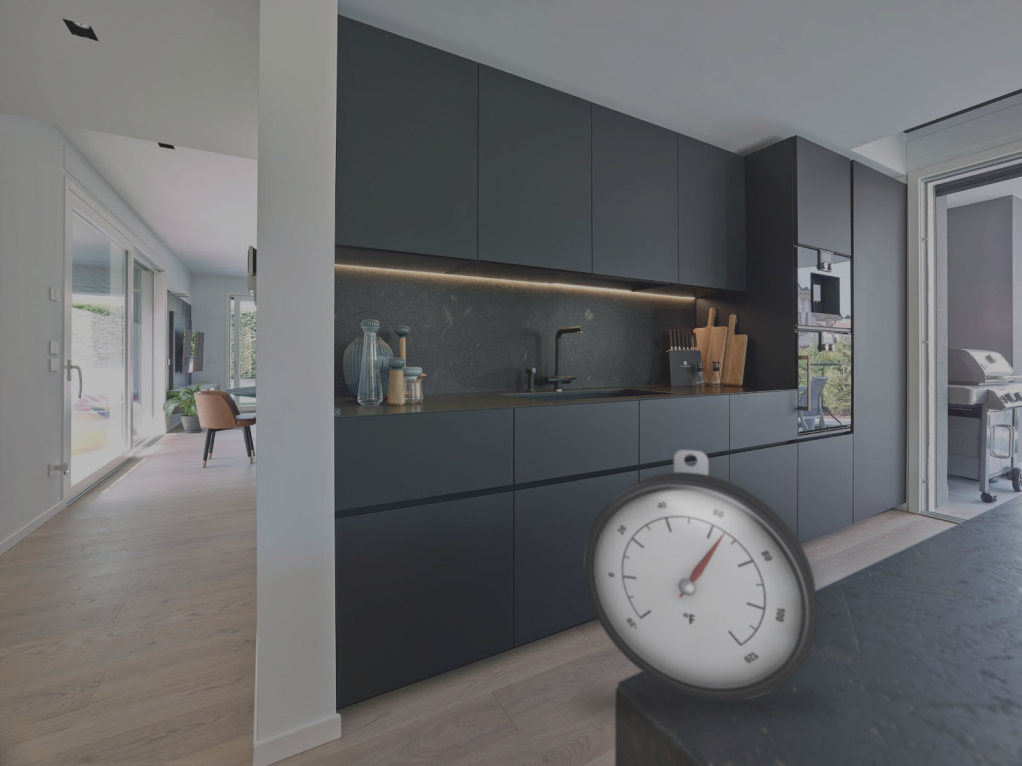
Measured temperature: 65 °F
